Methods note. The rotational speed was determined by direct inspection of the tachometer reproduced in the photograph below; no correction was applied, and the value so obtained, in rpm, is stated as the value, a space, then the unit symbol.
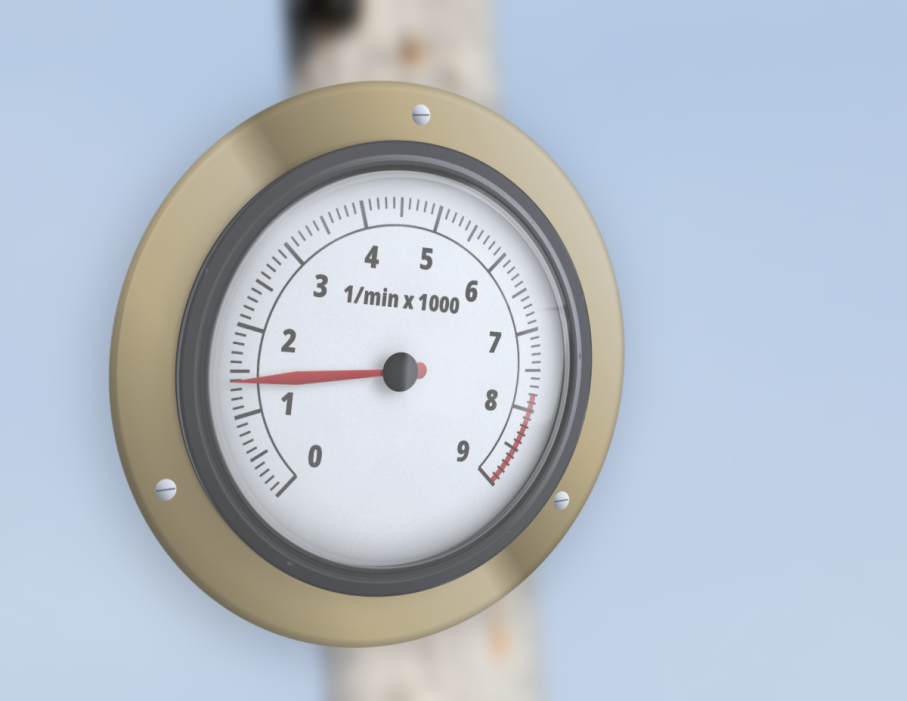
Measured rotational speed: 1400 rpm
